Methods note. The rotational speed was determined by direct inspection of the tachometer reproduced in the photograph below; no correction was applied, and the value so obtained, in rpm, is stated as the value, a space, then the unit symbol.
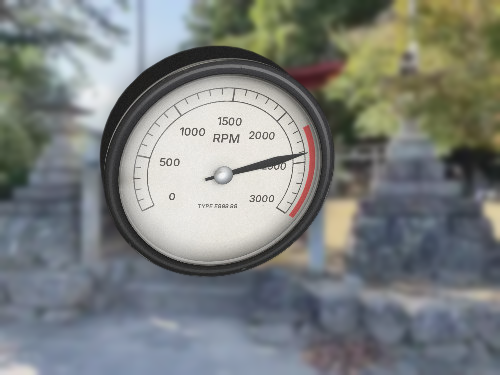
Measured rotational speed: 2400 rpm
